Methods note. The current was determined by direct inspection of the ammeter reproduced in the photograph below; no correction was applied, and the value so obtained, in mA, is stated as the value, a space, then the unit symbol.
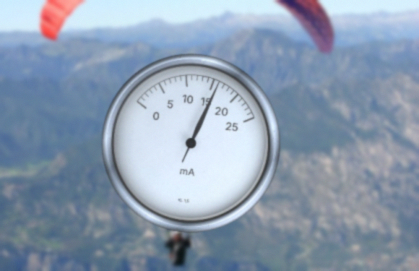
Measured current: 16 mA
